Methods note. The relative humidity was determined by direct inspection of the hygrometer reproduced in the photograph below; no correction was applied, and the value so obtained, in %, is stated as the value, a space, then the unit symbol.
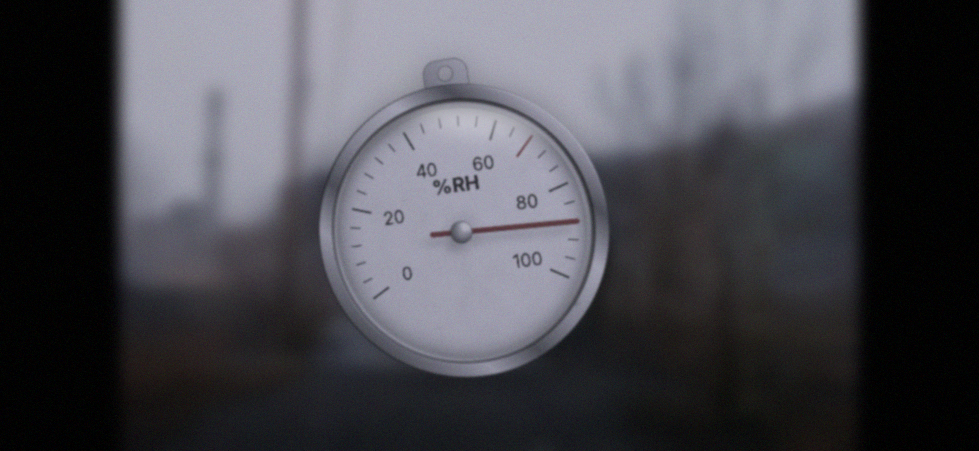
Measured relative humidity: 88 %
